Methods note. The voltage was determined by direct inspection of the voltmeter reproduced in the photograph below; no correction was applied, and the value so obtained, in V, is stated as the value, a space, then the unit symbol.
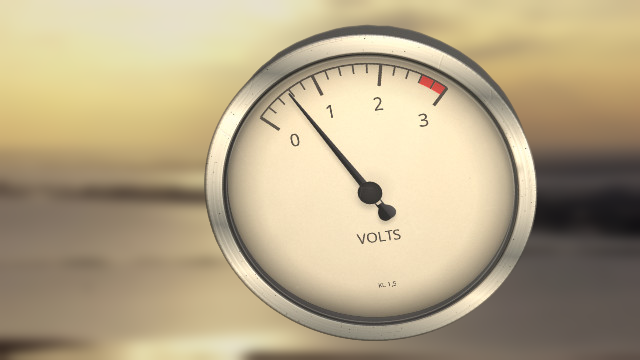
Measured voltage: 0.6 V
